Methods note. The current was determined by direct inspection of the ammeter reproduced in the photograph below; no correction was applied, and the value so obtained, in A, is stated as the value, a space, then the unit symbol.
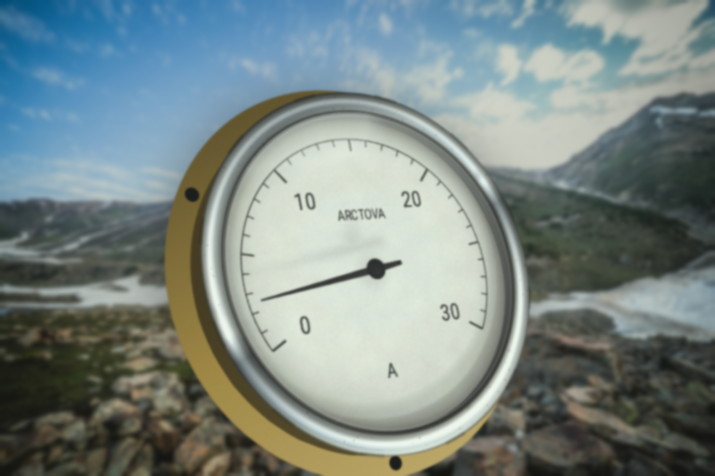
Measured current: 2.5 A
